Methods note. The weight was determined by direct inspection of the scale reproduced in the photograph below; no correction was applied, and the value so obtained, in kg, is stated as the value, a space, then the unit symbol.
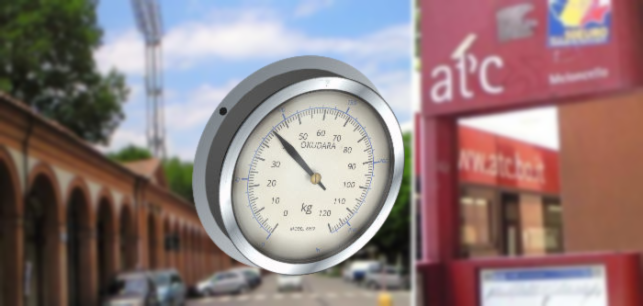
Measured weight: 40 kg
